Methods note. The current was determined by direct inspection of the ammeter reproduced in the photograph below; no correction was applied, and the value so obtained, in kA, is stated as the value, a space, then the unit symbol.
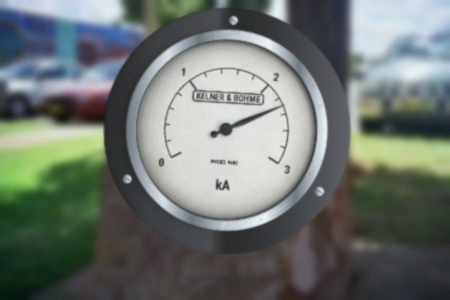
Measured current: 2.3 kA
